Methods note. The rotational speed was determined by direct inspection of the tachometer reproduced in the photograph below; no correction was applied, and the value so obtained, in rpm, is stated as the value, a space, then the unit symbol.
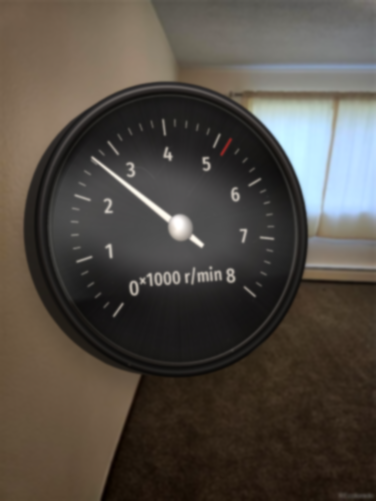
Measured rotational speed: 2600 rpm
